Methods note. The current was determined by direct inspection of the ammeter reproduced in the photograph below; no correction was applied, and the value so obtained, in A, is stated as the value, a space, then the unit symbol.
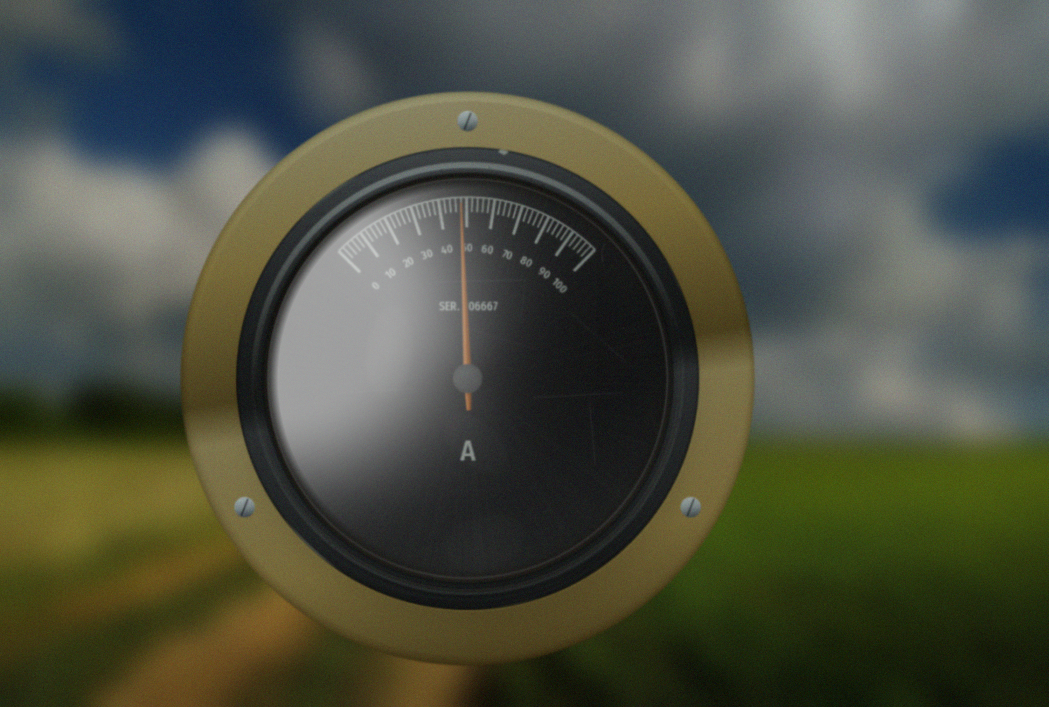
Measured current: 48 A
